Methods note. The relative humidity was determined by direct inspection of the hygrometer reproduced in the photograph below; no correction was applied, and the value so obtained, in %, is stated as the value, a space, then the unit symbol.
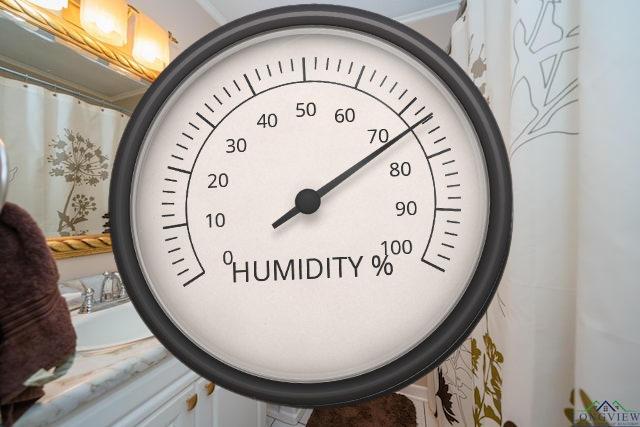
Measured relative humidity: 74 %
